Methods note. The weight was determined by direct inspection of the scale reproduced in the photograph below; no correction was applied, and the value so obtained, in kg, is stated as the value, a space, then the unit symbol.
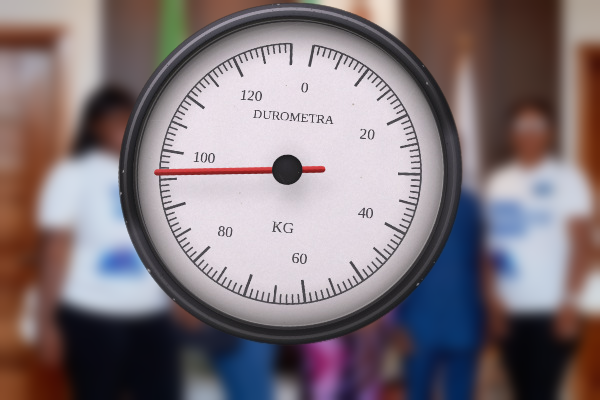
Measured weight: 96 kg
